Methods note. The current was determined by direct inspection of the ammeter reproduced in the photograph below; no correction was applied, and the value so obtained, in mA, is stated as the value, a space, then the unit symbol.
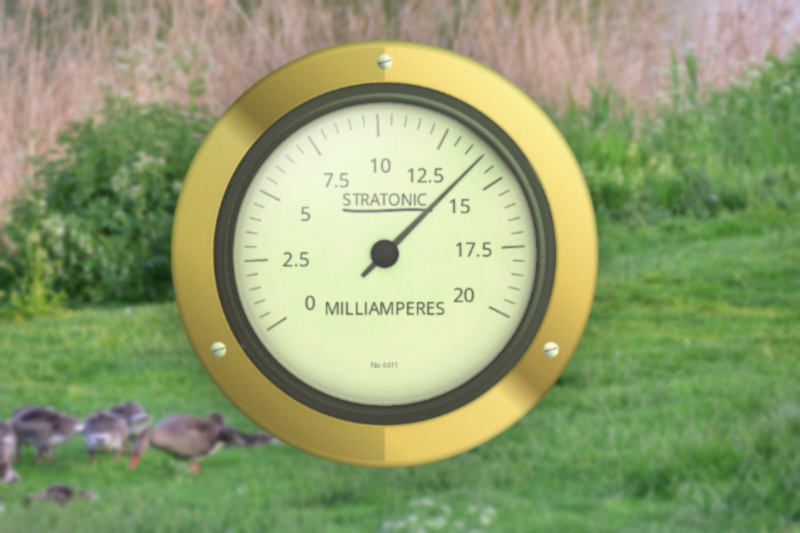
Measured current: 14 mA
